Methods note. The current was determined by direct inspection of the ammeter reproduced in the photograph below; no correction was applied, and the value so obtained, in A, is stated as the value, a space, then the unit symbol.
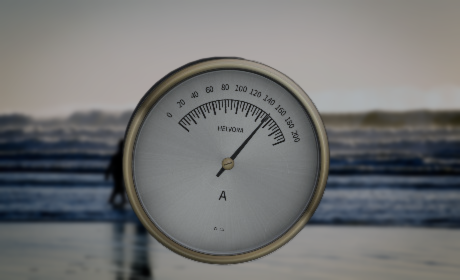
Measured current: 150 A
